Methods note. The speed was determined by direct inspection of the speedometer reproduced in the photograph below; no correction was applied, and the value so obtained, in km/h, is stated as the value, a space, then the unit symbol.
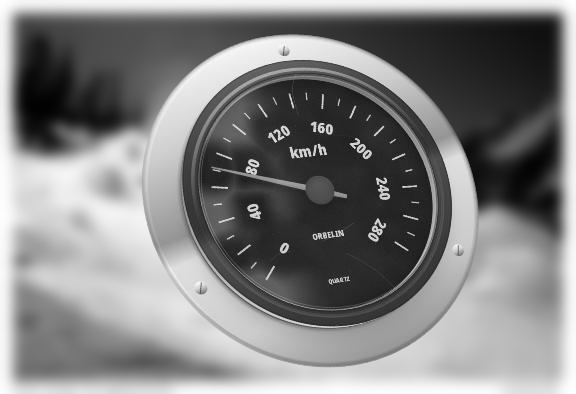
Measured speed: 70 km/h
